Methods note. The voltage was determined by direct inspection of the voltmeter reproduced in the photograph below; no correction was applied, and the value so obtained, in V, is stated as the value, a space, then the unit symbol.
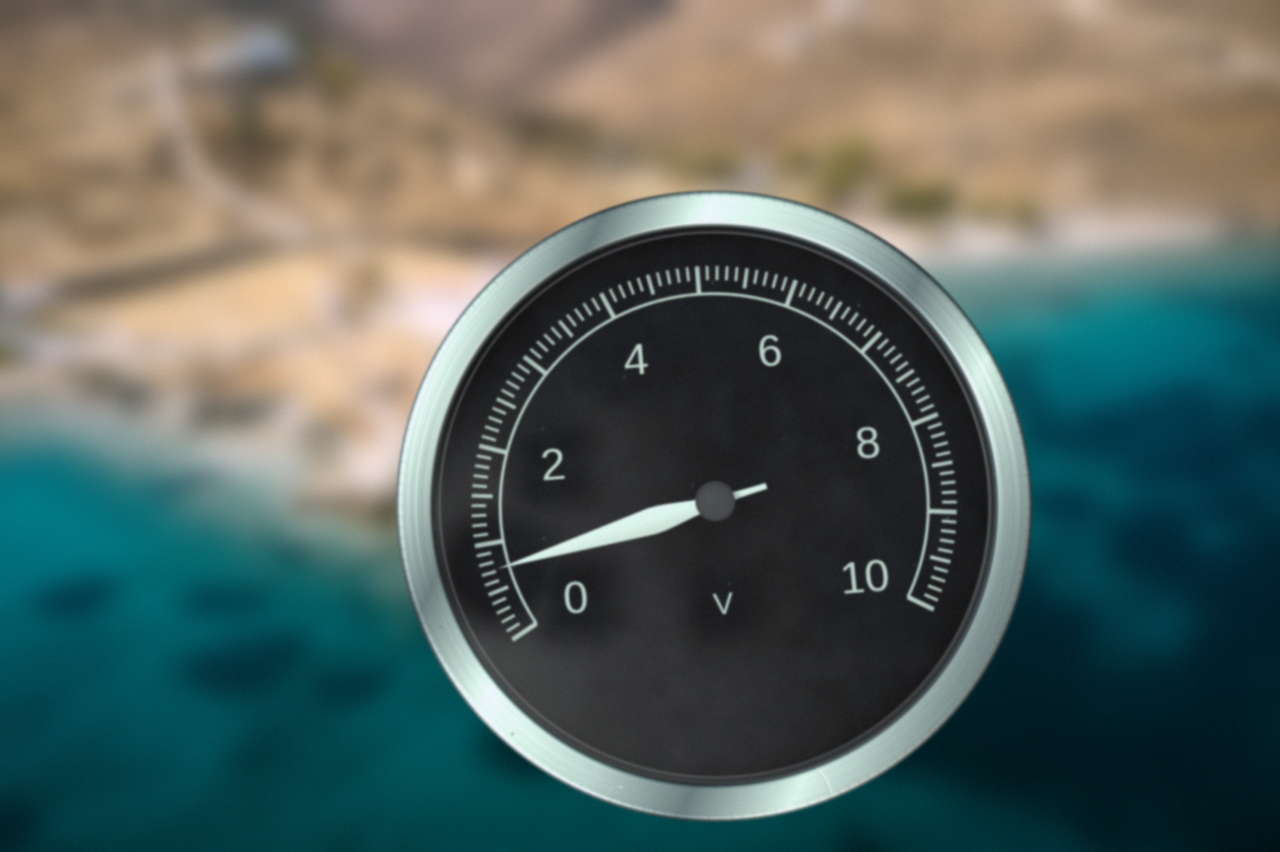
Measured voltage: 0.7 V
